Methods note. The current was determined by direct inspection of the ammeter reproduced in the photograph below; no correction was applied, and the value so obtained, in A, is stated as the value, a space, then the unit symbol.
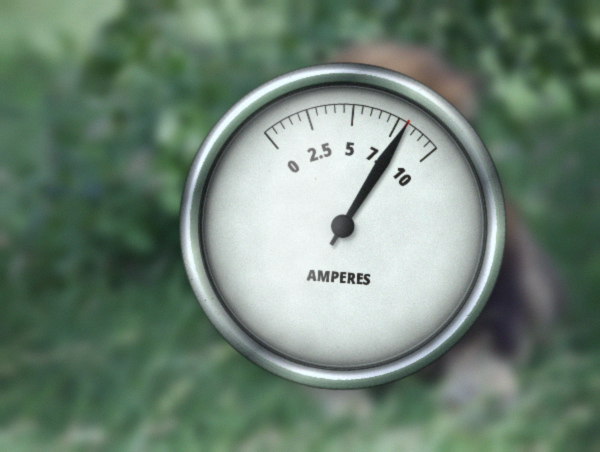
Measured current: 8 A
